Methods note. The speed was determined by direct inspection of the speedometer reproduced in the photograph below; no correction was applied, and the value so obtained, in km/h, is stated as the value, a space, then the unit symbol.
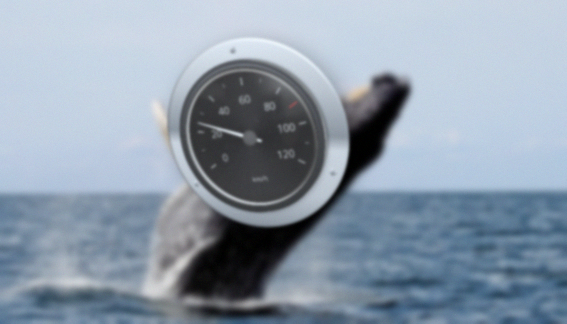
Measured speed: 25 km/h
